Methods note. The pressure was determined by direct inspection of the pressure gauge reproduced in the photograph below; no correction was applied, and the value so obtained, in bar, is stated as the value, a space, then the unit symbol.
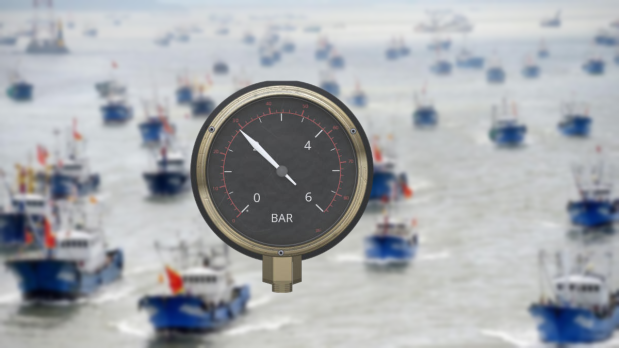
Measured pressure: 2 bar
